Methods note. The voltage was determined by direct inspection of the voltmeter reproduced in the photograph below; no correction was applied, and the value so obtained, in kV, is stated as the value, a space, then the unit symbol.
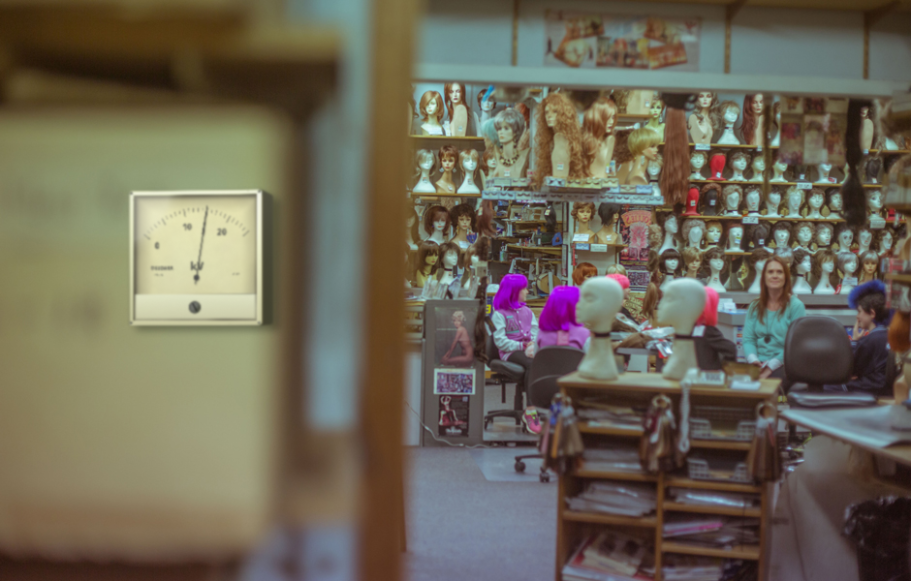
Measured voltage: 15 kV
